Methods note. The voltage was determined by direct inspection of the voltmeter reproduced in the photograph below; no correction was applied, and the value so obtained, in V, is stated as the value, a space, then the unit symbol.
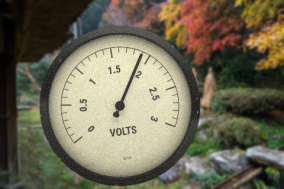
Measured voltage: 1.9 V
